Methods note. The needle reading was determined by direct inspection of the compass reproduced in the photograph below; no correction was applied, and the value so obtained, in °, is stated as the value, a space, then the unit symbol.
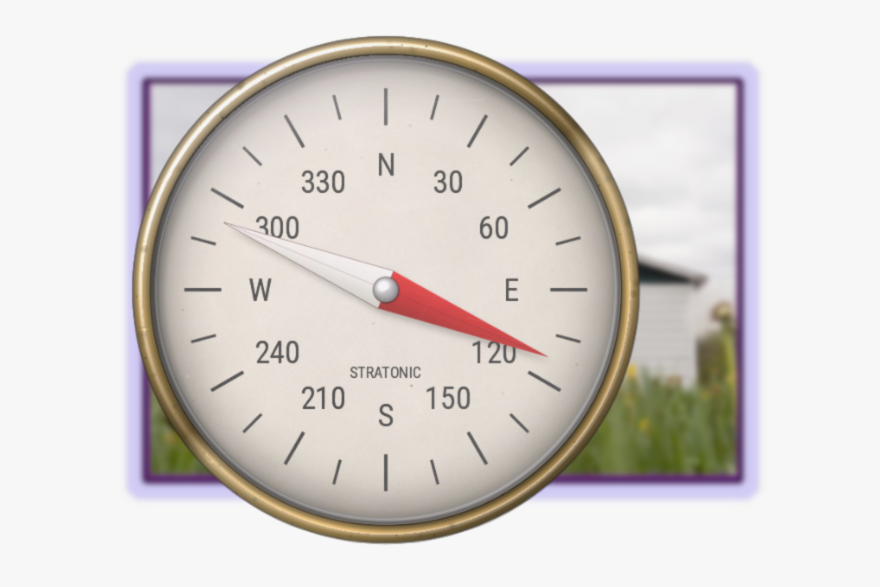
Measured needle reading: 112.5 °
